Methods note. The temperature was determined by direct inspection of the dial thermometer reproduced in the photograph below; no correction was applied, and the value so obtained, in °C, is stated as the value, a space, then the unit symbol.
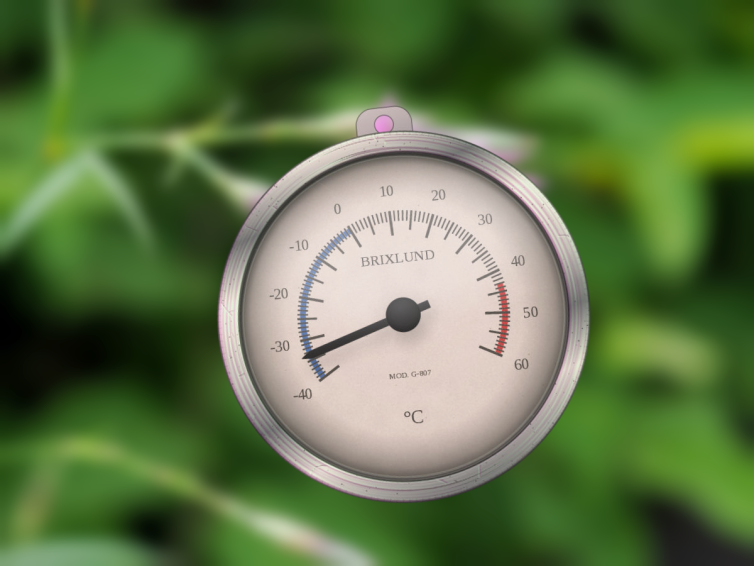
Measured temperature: -34 °C
